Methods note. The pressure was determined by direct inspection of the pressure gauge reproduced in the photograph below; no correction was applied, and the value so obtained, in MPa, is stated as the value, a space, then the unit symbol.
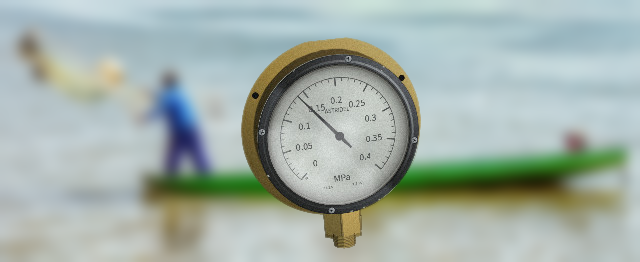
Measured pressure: 0.14 MPa
